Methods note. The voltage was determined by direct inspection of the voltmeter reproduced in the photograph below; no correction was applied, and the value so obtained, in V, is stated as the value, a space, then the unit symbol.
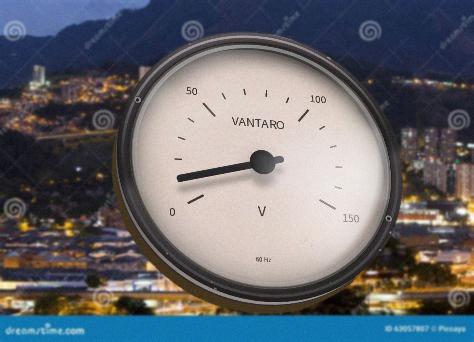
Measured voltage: 10 V
